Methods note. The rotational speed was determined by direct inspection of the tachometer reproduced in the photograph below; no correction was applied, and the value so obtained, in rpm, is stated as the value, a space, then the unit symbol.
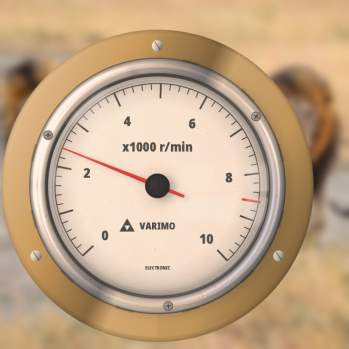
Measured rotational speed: 2400 rpm
